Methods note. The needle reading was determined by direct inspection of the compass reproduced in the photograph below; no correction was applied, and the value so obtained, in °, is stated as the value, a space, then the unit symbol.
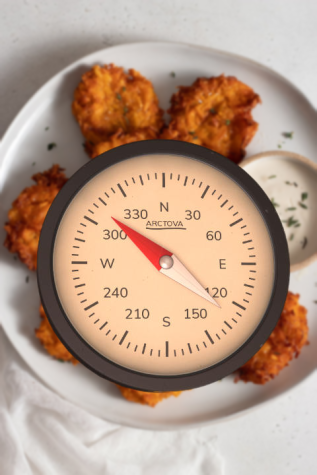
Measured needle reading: 310 °
